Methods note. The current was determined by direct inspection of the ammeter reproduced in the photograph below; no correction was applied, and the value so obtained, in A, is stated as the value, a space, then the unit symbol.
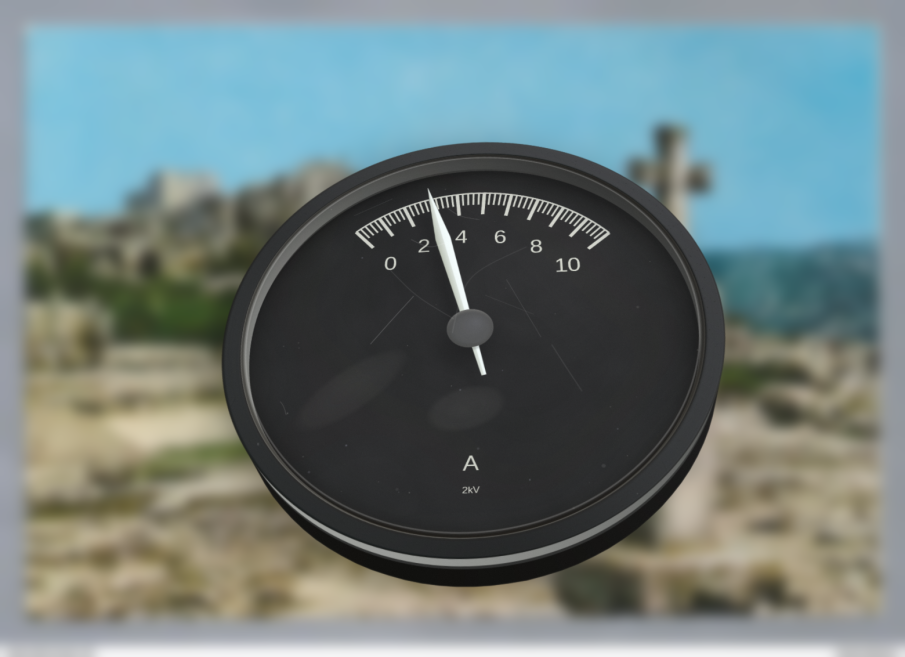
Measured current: 3 A
